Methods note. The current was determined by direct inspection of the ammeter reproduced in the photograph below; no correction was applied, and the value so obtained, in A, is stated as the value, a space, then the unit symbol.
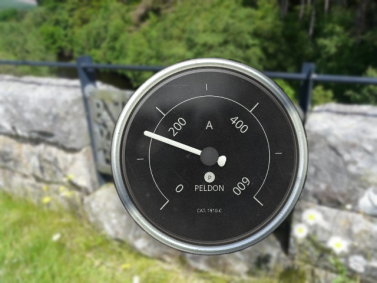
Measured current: 150 A
